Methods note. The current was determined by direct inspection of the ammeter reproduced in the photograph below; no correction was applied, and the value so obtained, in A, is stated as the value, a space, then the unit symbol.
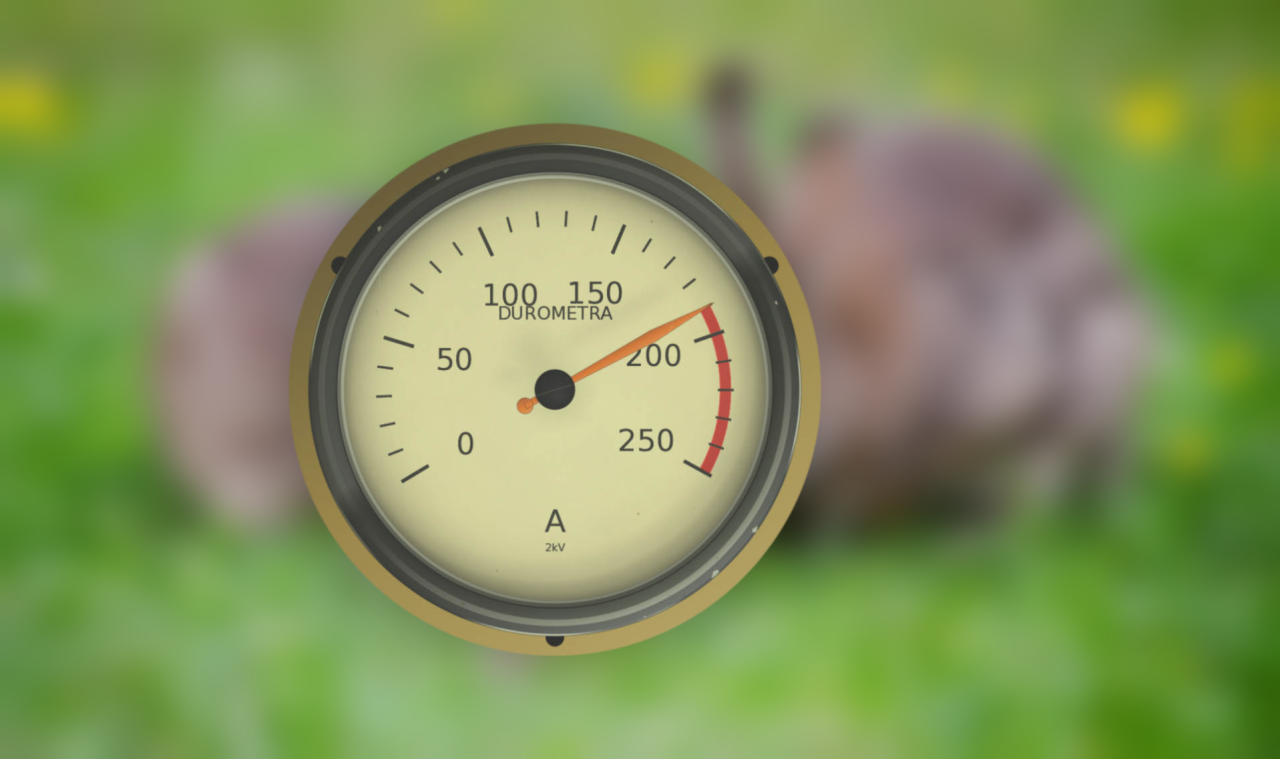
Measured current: 190 A
